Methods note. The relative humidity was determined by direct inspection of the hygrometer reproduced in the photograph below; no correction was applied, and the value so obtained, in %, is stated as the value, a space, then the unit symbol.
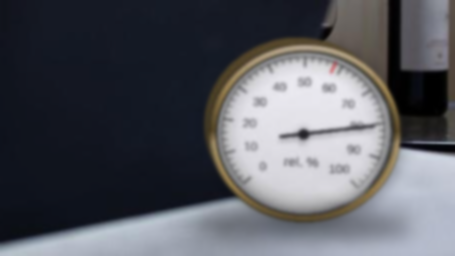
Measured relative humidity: 80 %
